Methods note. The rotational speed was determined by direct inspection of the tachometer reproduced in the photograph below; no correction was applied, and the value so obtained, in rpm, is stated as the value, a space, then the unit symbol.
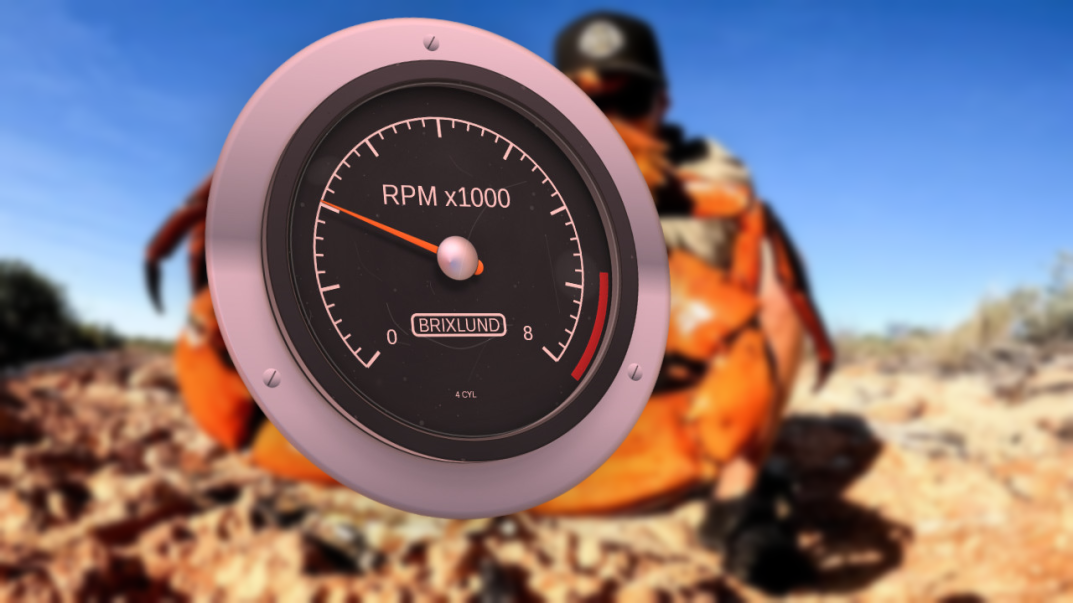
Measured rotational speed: 2000 rpm
